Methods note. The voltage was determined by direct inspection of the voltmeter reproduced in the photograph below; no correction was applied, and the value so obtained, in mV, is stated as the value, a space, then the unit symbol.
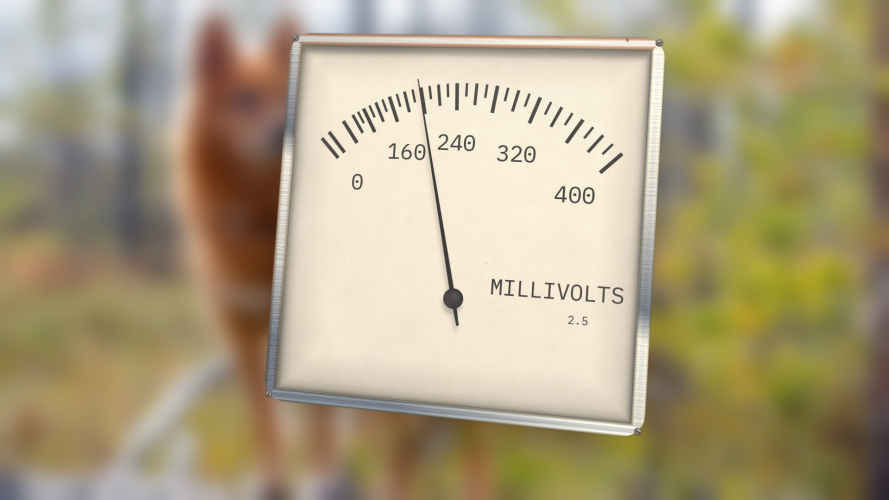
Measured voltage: 200 mV
